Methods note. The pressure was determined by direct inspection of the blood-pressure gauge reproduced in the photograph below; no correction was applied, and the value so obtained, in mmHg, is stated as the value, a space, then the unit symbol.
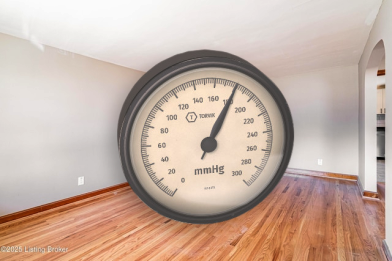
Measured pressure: 180 mmHg
